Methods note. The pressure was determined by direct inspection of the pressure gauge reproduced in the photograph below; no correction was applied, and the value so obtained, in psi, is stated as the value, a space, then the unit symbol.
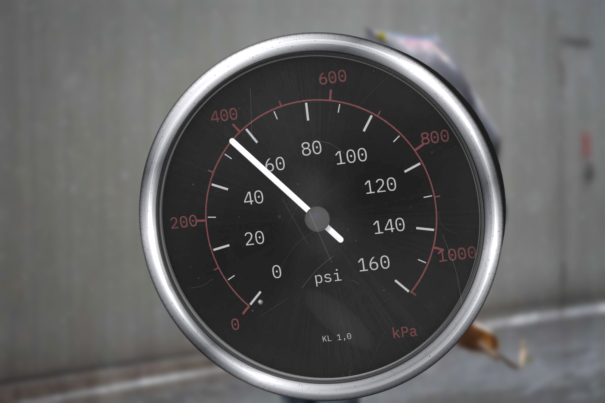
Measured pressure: 55 psi
